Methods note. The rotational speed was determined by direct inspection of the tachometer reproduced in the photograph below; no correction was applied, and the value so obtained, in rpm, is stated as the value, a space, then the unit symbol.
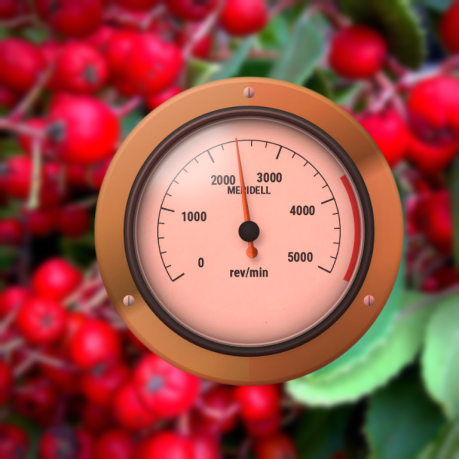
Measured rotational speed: 2400 rpm
